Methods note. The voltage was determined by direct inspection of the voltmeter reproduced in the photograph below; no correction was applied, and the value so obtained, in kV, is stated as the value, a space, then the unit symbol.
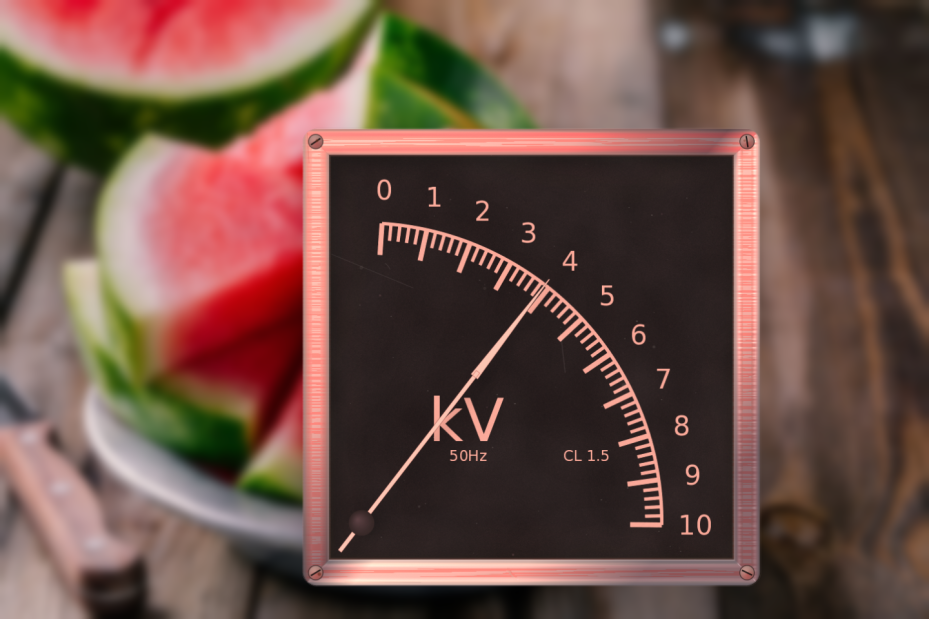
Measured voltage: 3.9 kV
